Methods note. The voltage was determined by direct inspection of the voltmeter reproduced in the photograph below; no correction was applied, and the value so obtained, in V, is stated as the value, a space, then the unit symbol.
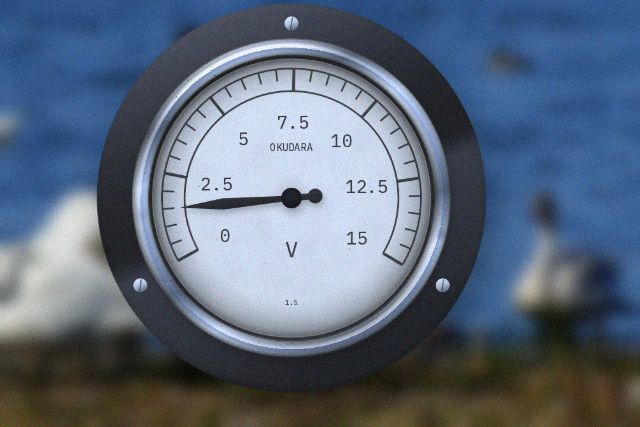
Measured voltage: 1.5 V
